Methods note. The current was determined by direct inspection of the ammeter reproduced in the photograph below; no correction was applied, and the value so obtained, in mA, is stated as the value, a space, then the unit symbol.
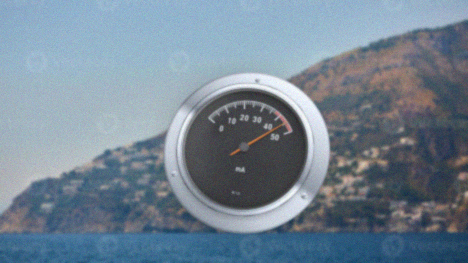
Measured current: 45 mA
